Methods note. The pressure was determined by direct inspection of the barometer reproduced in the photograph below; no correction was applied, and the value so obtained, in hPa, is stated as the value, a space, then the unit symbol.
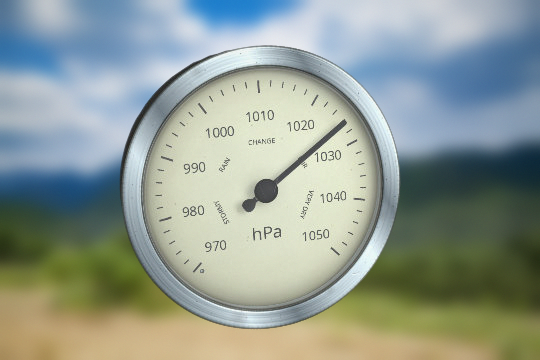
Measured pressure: 1026 hPa
